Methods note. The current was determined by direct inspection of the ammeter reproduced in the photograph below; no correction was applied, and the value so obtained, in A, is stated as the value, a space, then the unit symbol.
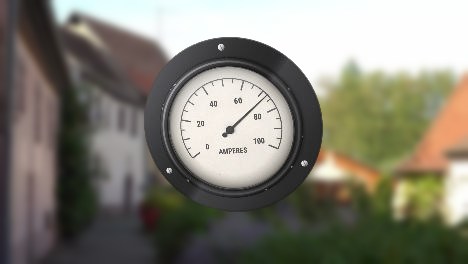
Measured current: 72.5 A
